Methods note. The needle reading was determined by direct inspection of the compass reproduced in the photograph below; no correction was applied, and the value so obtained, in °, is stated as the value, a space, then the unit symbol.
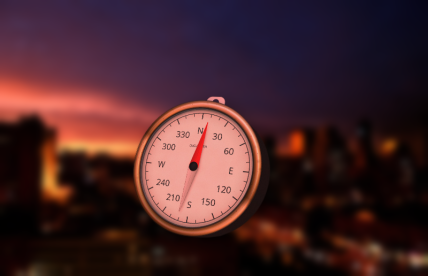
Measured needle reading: 10 °
